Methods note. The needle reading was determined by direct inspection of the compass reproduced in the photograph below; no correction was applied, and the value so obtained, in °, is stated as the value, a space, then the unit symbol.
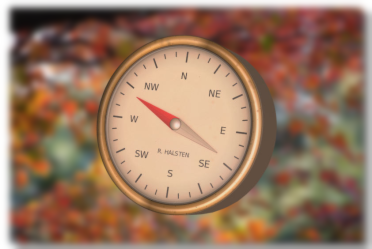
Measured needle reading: 295 °
